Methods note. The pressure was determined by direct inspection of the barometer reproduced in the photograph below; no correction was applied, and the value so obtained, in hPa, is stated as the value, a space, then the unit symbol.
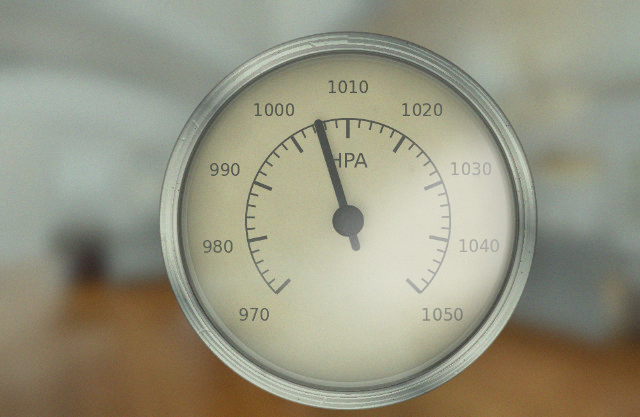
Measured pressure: 1005 hPa
